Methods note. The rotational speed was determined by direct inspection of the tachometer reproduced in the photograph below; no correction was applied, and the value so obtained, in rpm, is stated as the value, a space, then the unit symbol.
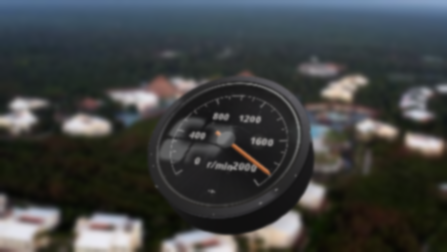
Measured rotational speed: 1900 rpm
